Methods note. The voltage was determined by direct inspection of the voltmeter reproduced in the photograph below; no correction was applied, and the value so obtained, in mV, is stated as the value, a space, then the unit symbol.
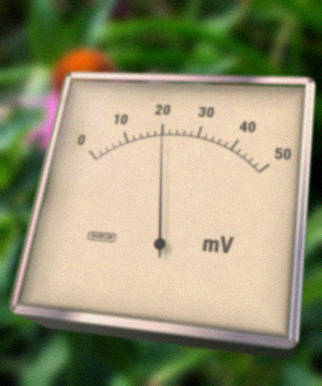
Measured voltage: 20 mV
